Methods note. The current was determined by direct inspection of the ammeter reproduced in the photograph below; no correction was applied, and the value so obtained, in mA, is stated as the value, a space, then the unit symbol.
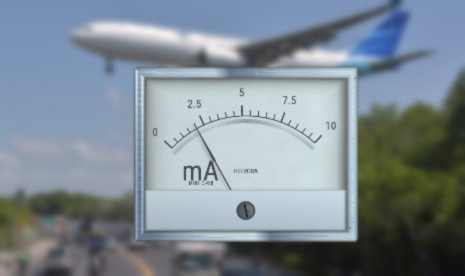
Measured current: 2 mA
